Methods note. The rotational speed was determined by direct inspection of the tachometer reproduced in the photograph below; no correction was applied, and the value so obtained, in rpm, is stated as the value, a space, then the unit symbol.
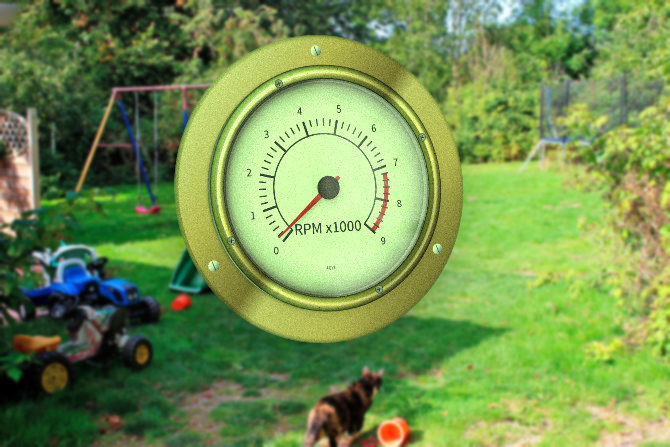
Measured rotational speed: 200 rpm
